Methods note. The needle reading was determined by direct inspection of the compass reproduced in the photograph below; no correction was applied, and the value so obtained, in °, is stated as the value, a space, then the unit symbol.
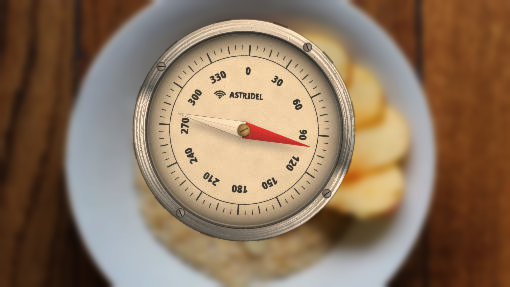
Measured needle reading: 100 °
